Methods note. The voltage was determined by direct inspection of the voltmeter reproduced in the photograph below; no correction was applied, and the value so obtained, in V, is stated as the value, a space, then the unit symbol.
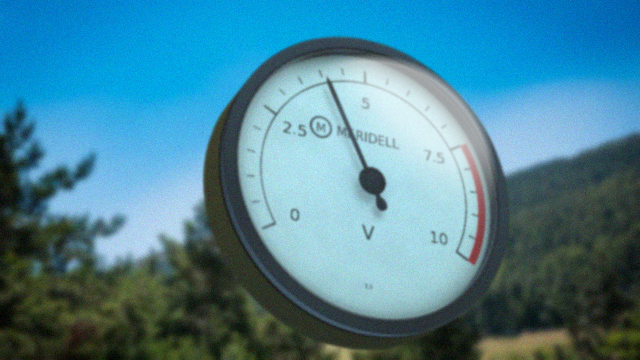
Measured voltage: 4 V
